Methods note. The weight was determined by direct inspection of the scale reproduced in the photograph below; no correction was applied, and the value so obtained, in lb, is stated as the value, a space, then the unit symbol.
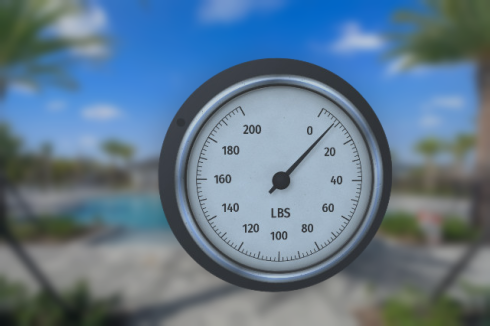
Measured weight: 8 lb
